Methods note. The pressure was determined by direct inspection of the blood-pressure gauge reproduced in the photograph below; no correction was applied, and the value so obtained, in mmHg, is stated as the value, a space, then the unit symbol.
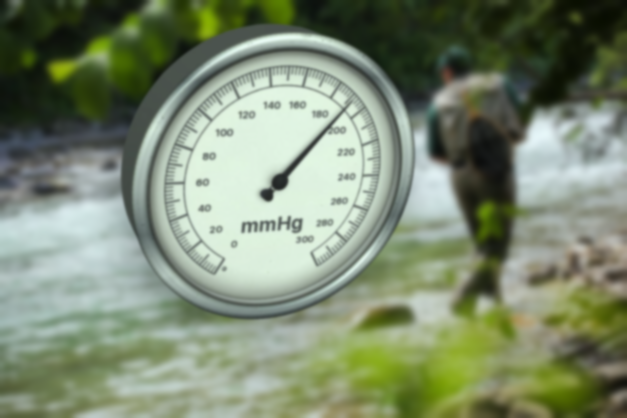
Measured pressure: 190 mmHg
